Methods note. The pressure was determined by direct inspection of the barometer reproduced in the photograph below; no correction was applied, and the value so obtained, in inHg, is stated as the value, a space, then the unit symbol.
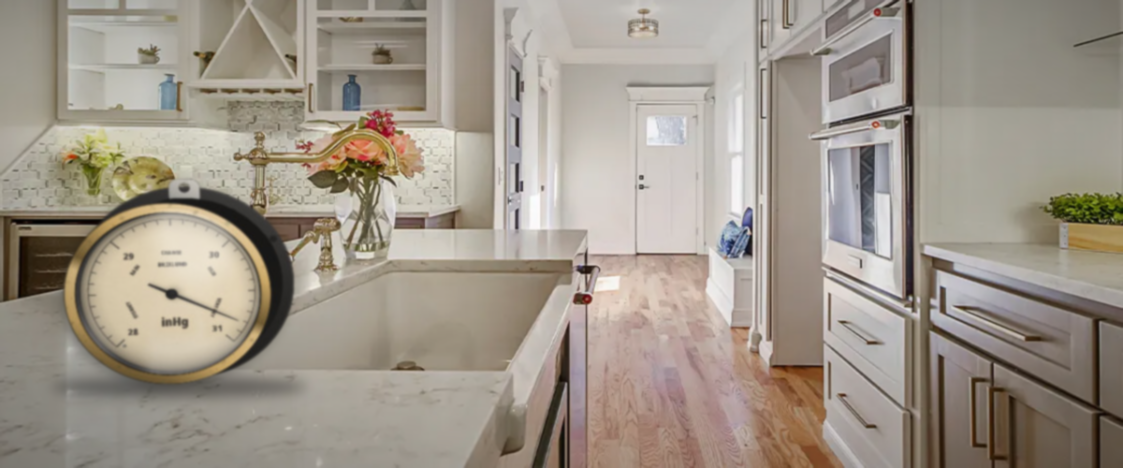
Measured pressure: 30.8 inHg
